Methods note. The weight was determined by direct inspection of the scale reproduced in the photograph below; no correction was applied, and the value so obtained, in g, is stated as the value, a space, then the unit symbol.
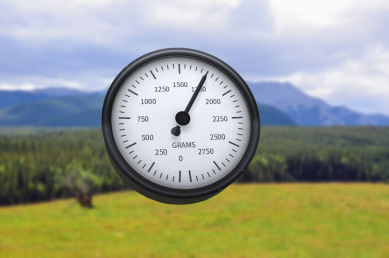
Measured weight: 1750 g
